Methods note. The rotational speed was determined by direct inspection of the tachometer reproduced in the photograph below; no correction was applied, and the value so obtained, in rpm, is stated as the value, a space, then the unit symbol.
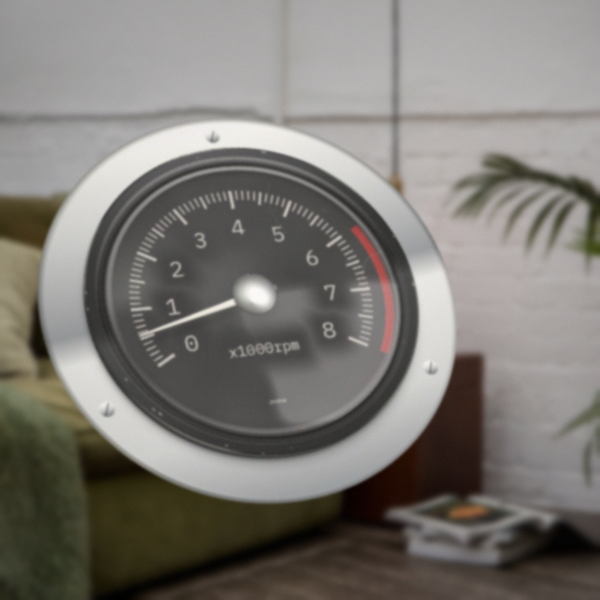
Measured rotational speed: 500 rpm
